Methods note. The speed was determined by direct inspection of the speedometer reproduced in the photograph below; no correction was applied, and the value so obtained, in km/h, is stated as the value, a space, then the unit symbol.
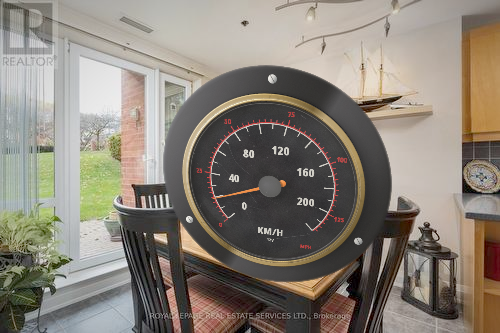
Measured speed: 20 km/h
